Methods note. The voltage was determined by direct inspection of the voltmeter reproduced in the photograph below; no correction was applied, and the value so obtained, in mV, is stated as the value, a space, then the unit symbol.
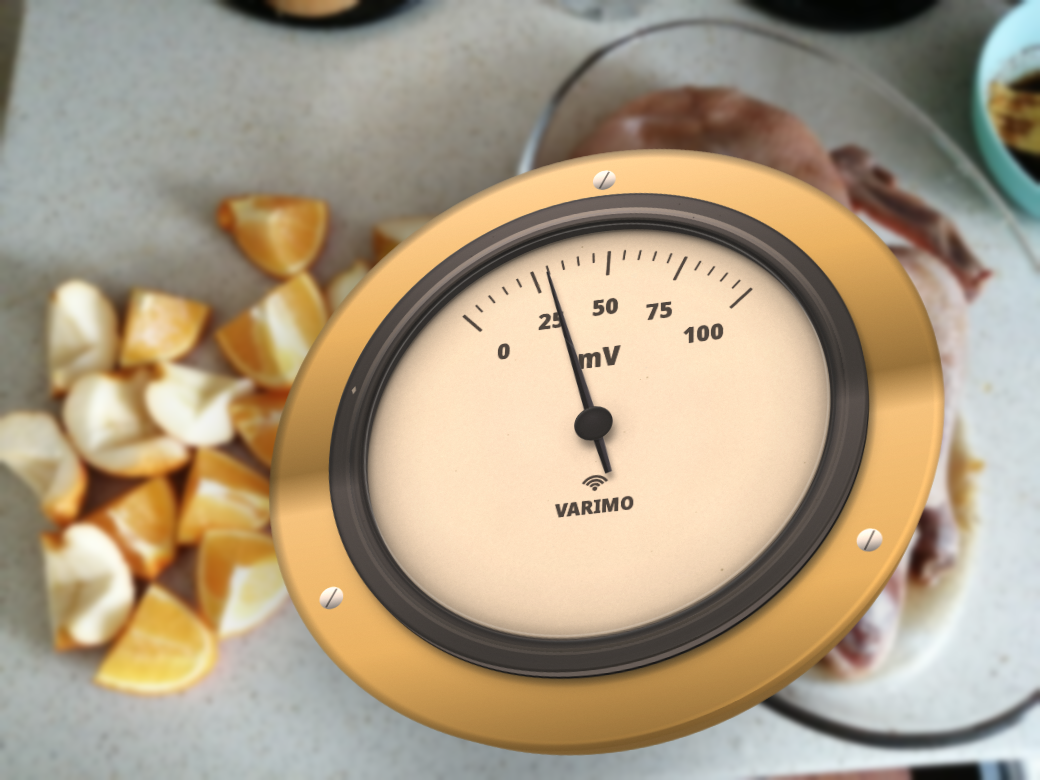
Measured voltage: 30 mV
